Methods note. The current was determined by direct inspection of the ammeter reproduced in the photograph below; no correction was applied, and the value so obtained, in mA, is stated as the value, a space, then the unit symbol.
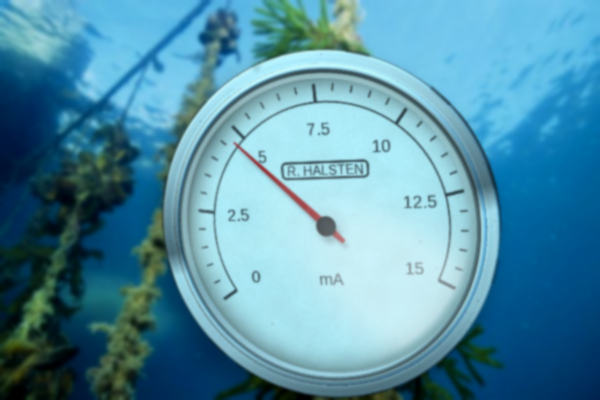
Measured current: 4.75 mA
